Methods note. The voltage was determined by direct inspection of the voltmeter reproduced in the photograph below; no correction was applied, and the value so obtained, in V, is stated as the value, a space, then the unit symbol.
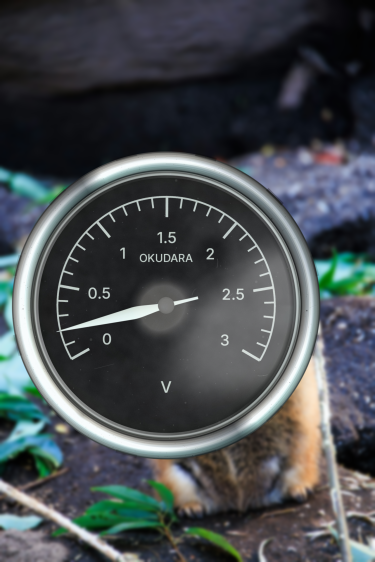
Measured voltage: 0.2 V
